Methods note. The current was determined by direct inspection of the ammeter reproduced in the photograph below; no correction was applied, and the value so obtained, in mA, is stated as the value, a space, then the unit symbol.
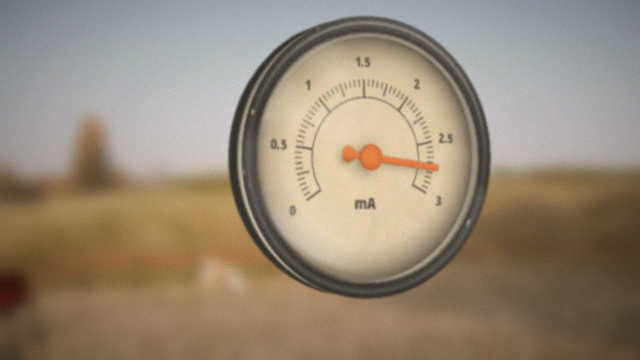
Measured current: 2.75 mA
